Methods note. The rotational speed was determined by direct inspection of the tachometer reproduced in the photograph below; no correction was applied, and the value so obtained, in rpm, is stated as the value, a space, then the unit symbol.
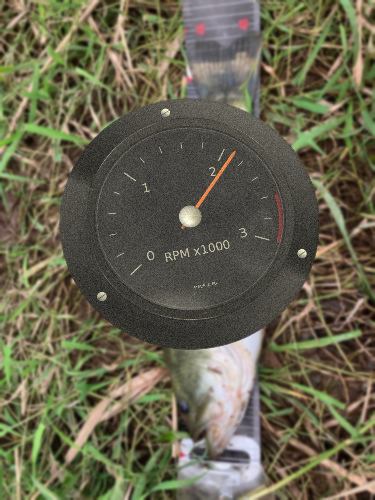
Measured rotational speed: 2100 rpm
